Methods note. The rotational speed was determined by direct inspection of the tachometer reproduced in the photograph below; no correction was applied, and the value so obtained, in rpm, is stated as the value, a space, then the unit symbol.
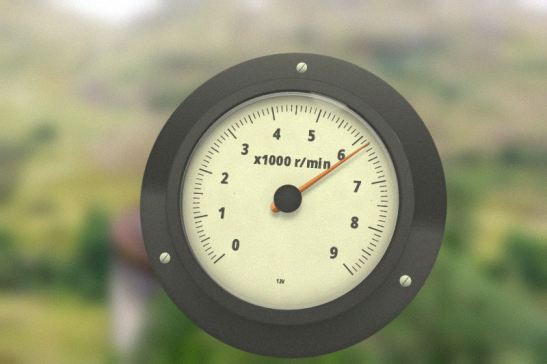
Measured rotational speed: 6200 rpm
